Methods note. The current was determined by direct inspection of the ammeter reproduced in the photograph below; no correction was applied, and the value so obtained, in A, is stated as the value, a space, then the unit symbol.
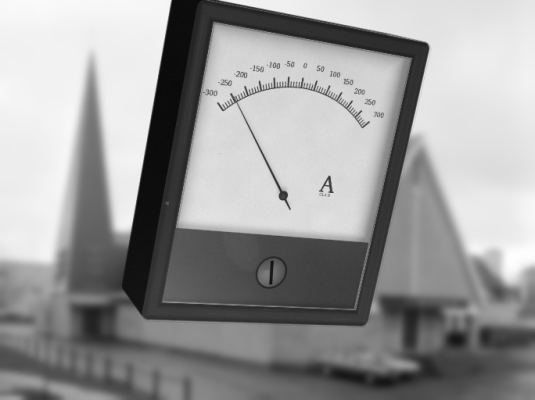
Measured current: -250 A
